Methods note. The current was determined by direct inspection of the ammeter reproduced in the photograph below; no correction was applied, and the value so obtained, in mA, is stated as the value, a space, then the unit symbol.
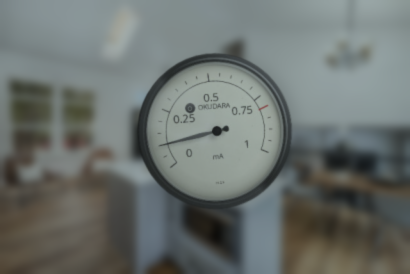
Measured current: 0.1 mA
